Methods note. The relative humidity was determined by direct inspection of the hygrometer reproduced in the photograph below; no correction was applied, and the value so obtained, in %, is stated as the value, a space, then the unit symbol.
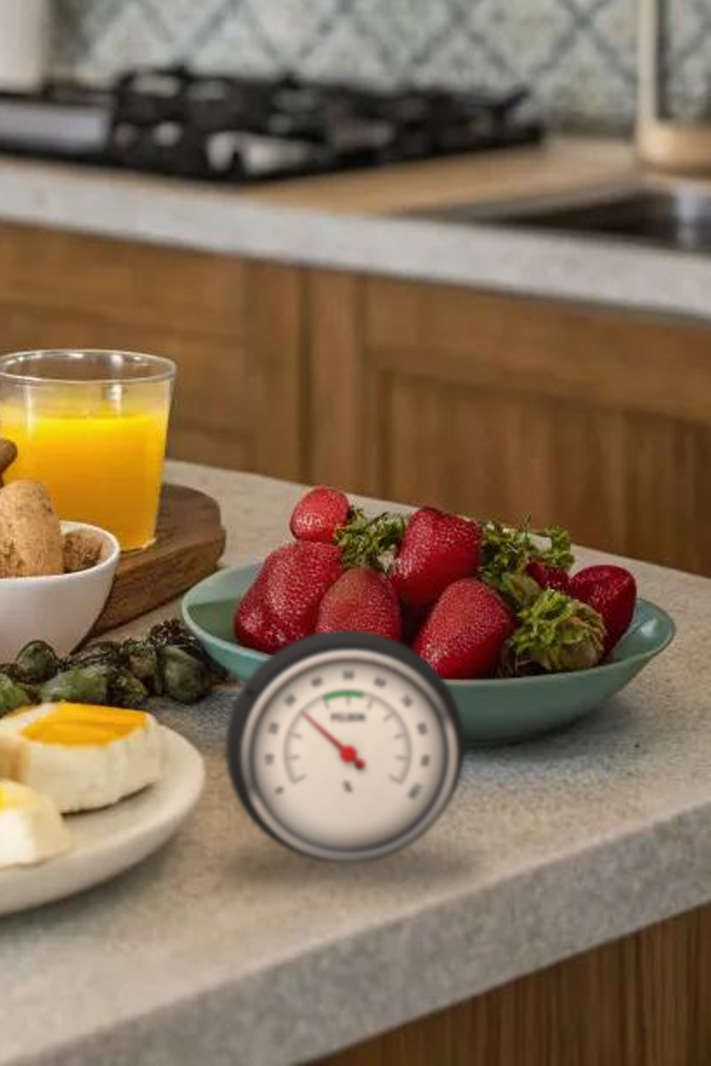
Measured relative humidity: 30 %
